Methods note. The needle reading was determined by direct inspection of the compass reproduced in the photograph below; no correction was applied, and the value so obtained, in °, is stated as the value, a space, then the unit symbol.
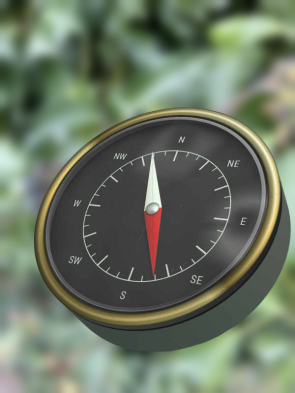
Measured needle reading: 160 °
